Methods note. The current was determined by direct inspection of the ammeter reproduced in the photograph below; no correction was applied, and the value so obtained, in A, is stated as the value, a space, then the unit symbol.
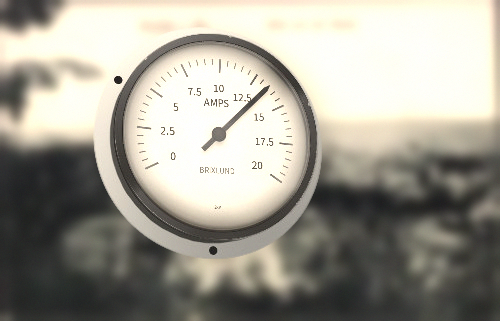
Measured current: 13.5 A
